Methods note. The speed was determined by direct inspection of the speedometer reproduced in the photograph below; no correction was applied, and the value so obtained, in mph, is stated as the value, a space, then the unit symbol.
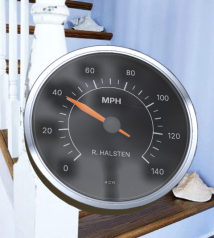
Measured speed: 40 mph
